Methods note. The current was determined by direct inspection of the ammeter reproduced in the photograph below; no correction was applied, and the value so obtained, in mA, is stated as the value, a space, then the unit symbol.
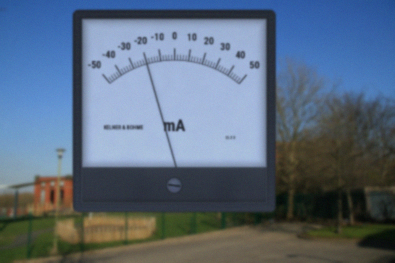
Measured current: -20 mA
